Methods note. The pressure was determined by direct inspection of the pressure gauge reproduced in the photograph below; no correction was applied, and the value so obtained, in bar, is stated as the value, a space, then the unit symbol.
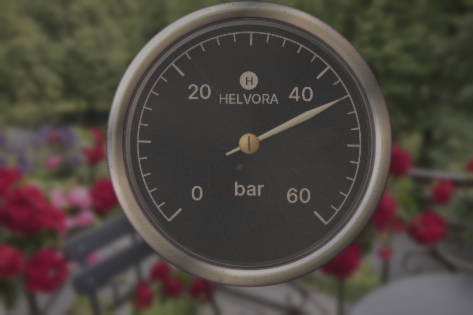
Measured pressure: 44 bar
